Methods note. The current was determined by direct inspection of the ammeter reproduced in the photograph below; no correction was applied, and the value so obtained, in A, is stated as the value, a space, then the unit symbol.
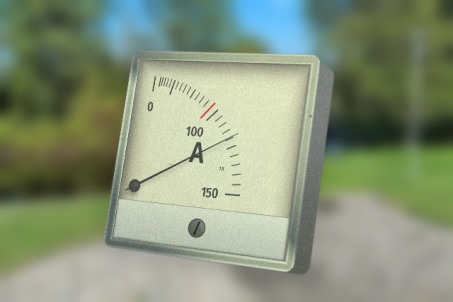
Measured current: 120 A
